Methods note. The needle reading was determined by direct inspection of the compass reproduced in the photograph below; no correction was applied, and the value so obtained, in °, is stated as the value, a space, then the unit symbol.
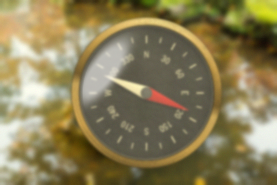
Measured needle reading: 112.5 °
